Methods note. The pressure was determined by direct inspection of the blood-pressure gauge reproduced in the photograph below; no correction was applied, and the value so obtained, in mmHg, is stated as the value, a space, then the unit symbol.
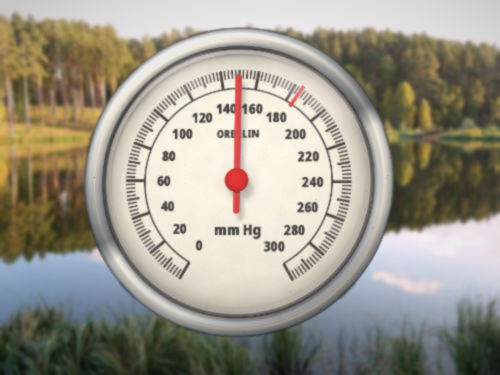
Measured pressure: 150 mmHg
